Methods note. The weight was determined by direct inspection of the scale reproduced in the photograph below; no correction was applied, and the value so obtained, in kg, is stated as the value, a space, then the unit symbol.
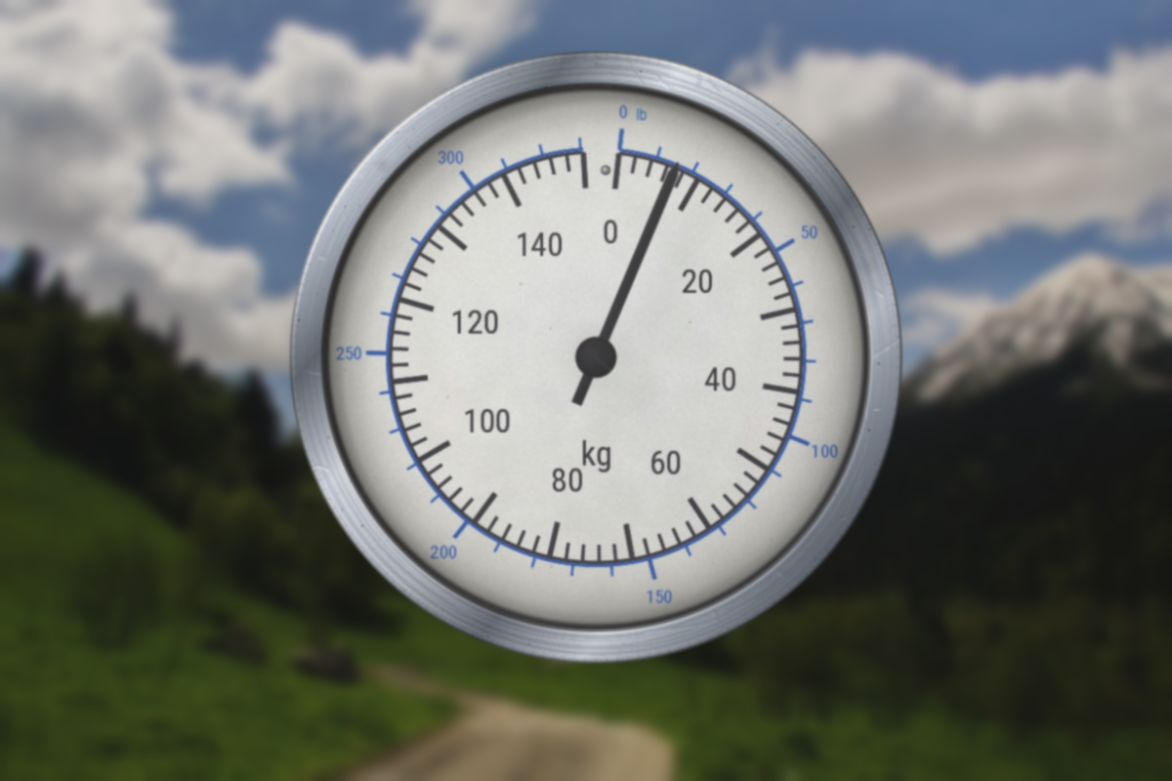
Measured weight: 7 kg
